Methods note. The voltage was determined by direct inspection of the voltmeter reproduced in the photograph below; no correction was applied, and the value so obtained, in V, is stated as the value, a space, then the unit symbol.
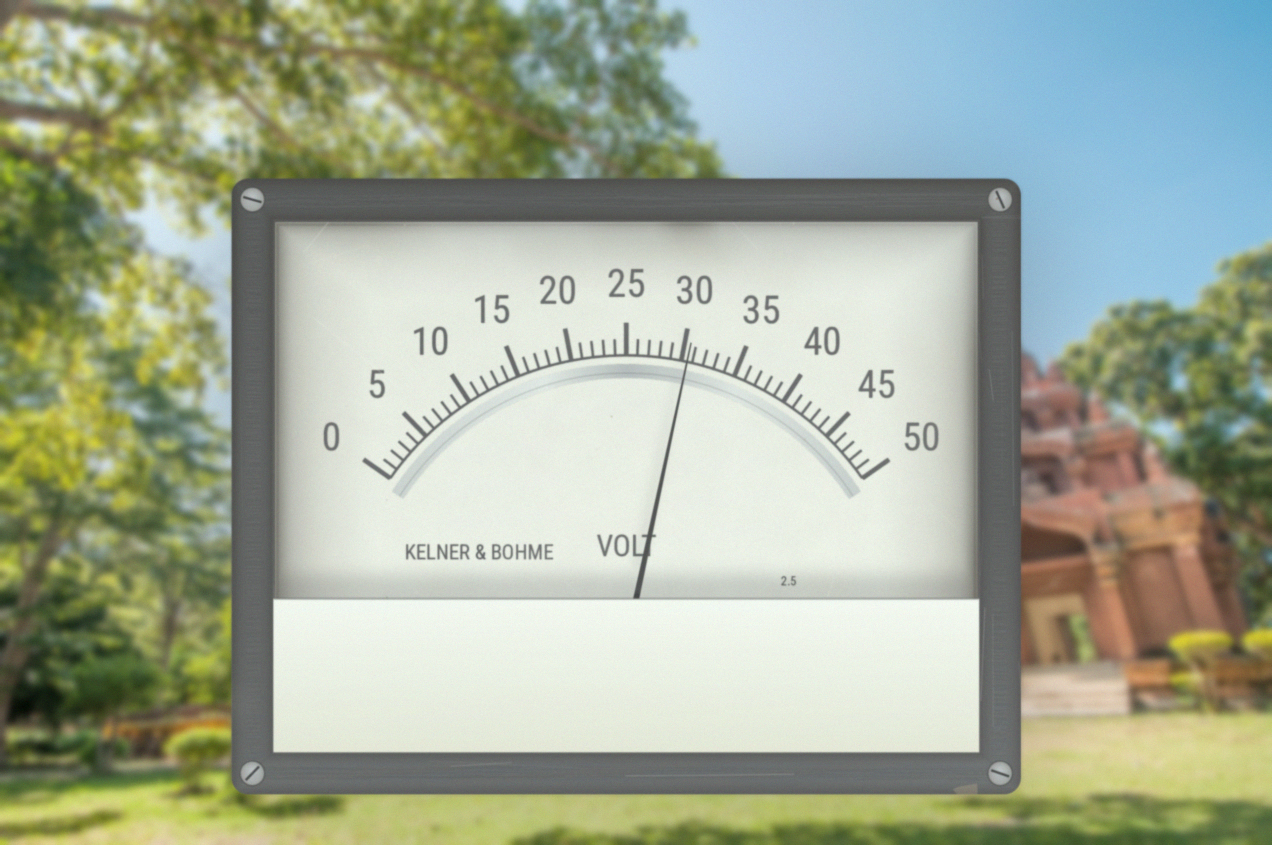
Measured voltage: 30.5 V
